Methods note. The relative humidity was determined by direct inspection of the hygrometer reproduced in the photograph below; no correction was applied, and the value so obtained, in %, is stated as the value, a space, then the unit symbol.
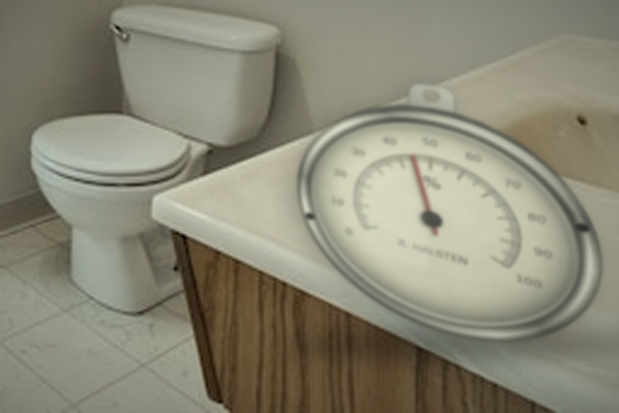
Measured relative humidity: 45 %
